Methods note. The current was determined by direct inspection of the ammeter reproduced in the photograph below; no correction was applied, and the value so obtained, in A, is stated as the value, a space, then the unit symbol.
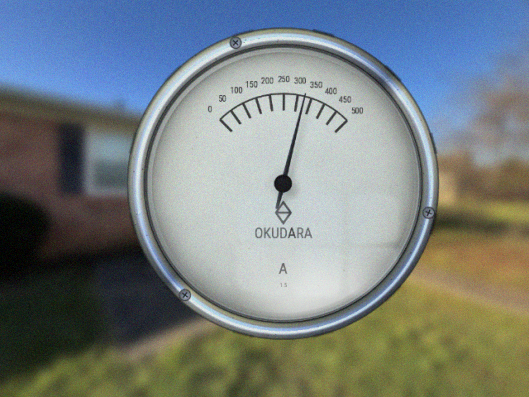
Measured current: 325 A
